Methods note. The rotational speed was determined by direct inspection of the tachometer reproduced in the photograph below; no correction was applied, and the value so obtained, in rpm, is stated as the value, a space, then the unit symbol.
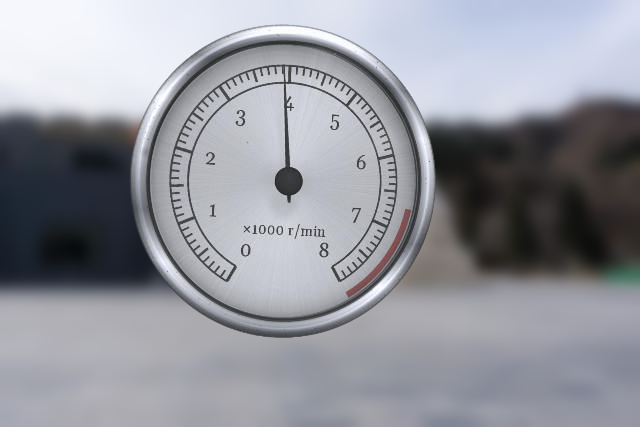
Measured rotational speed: 3900 rpm
